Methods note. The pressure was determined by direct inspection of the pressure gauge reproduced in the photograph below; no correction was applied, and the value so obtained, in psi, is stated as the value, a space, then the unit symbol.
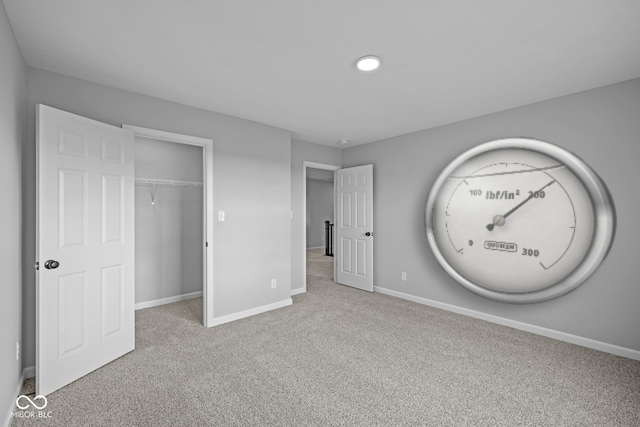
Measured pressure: 200 psi
